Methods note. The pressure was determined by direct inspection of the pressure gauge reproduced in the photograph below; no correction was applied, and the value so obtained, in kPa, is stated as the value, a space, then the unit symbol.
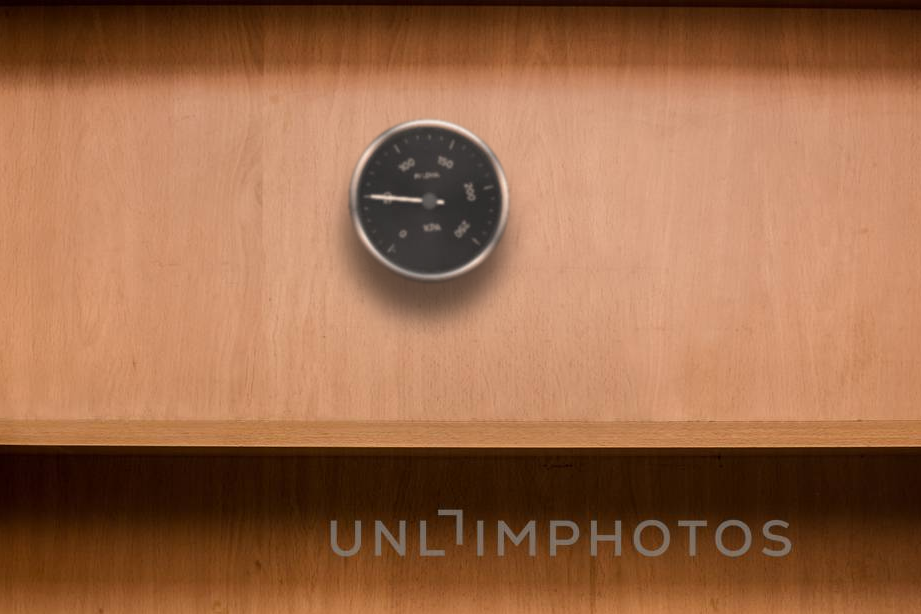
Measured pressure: 50 kPa
